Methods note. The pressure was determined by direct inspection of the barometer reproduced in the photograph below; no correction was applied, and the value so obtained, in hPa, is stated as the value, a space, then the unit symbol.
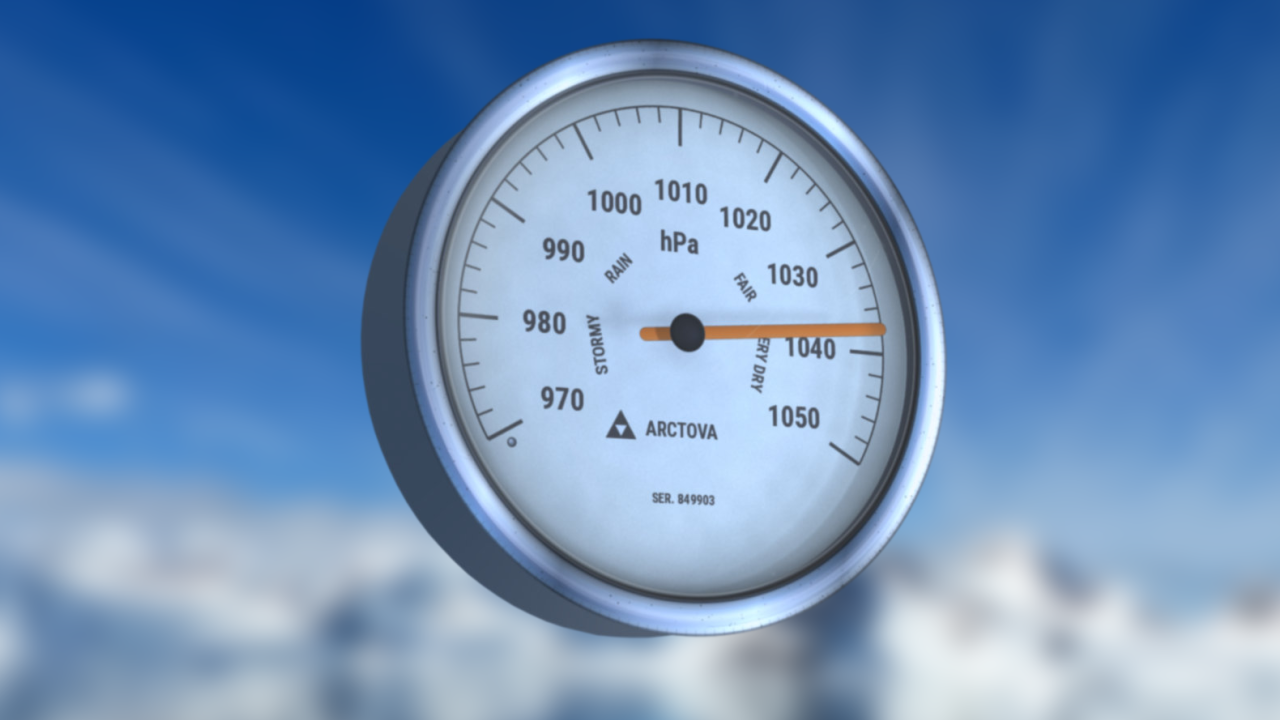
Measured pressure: 1038 hPa
